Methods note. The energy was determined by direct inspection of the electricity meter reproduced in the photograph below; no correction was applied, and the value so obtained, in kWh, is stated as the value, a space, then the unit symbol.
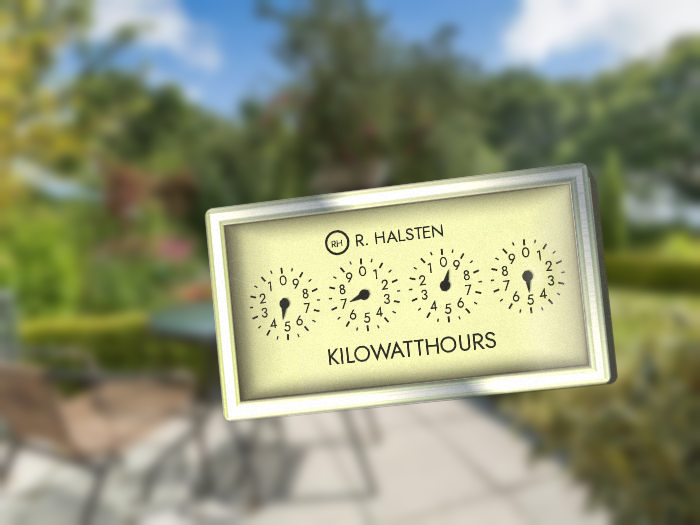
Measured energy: 4695 kWh
